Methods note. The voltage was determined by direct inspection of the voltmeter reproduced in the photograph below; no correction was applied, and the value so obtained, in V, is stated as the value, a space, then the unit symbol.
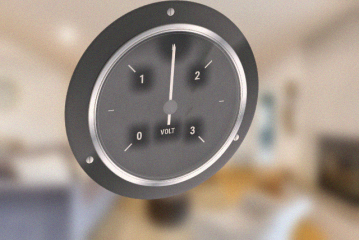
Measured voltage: 1.5 V
